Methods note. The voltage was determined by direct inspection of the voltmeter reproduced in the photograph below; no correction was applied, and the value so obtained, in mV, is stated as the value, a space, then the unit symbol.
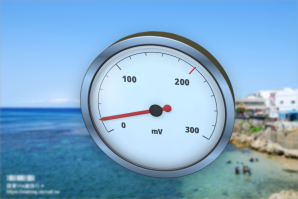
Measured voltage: 20 mV
